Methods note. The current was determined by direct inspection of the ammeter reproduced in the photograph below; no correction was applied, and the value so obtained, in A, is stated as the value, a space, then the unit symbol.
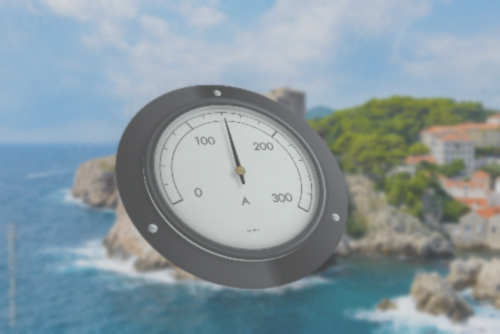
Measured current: 140 A
